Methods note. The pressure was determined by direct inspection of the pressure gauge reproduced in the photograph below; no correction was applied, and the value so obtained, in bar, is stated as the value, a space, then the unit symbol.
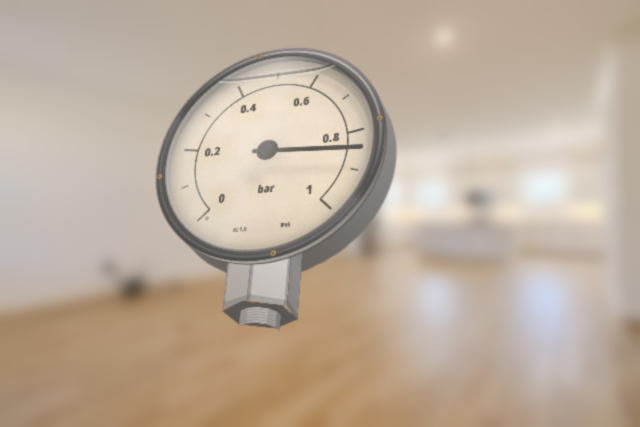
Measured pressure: 0.85 bar
